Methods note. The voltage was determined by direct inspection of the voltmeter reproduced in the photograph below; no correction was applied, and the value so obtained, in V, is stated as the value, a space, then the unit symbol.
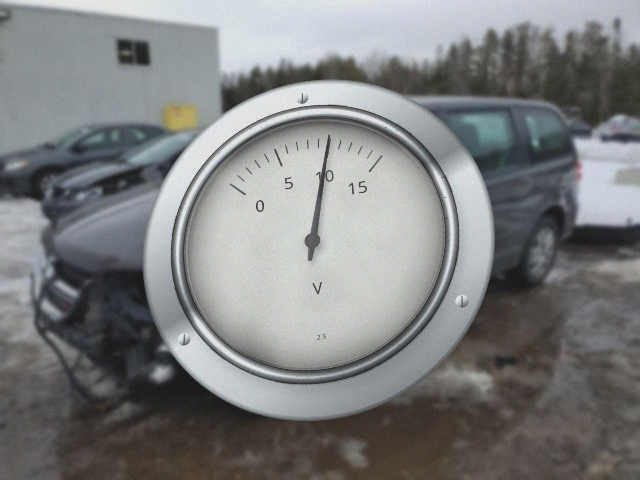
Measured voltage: 10 V
